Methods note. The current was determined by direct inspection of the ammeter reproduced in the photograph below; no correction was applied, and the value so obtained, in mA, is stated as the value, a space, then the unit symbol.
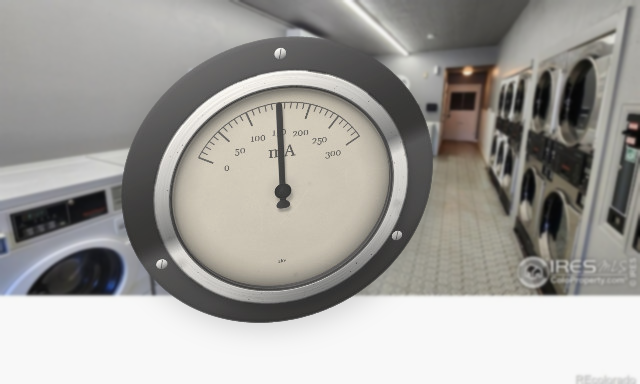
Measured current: 150 mA
